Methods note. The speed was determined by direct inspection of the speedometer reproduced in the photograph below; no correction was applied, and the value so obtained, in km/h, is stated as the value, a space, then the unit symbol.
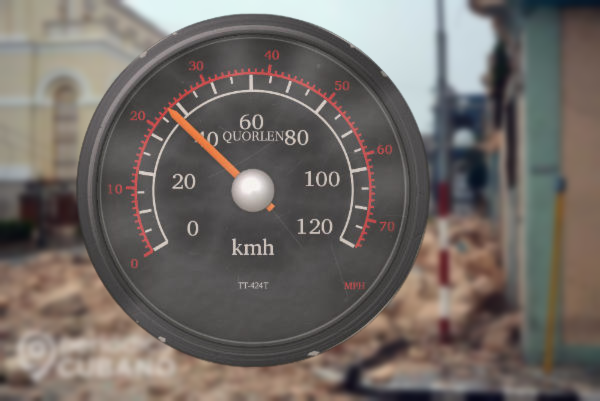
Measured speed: 37.5 km/h
